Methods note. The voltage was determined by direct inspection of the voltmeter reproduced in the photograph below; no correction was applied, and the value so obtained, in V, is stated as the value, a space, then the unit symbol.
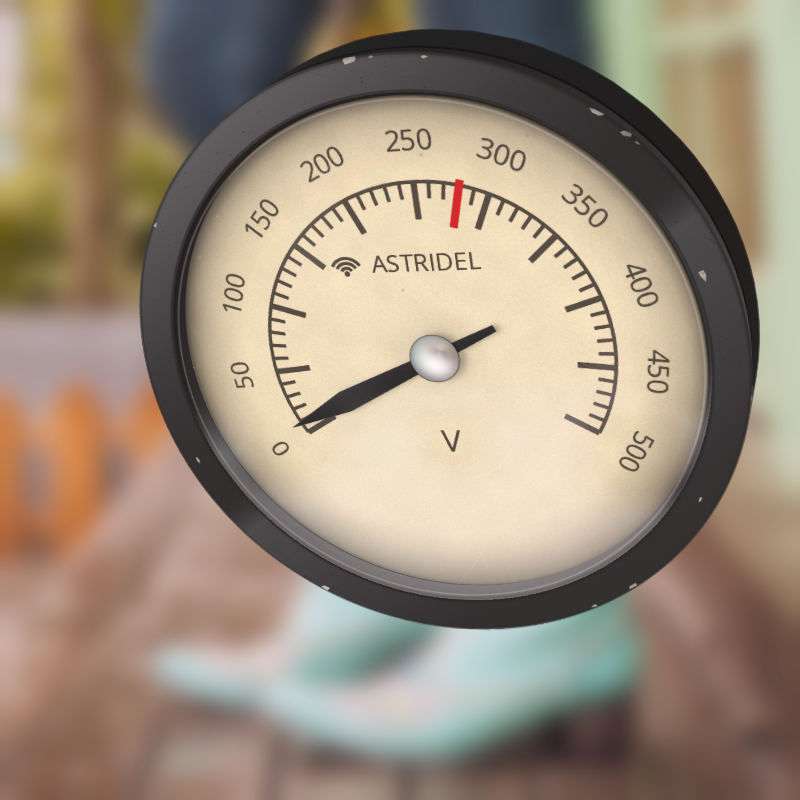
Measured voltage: 10 V
